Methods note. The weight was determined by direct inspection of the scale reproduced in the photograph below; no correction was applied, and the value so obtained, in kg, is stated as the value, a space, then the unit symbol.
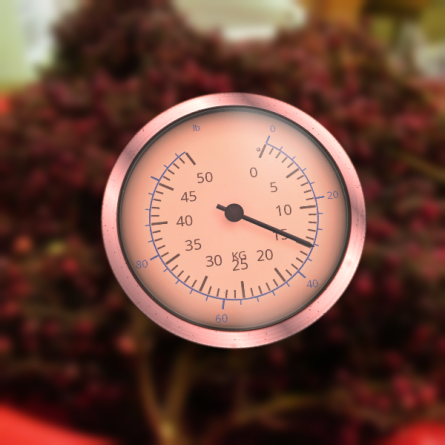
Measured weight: 15 kg
